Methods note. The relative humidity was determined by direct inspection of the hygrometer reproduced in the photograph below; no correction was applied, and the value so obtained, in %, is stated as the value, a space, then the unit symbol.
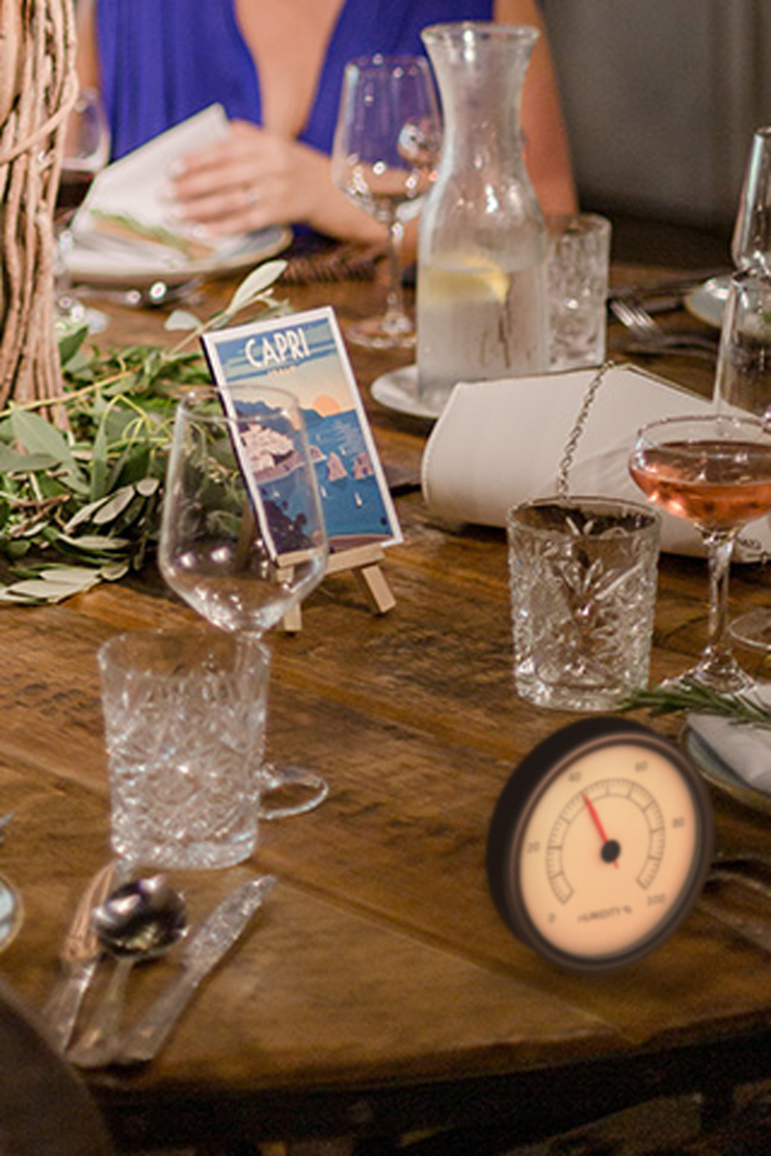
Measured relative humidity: 40 %
